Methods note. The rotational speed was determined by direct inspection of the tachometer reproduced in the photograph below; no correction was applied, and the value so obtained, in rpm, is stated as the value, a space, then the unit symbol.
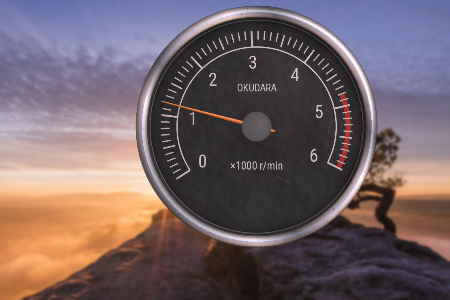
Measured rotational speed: 1200 rpm
